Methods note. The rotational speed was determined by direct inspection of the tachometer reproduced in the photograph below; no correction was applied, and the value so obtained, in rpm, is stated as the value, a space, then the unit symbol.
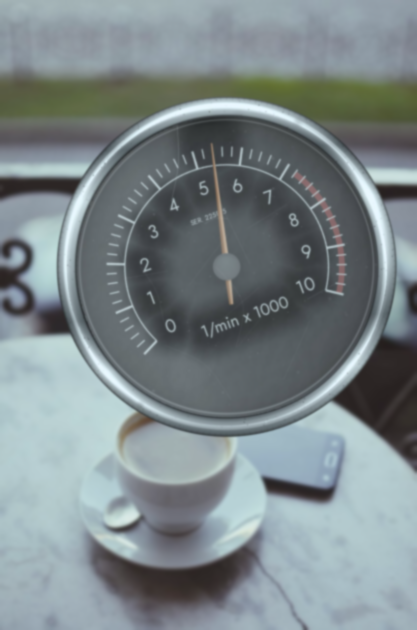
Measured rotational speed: 5400 rpm
